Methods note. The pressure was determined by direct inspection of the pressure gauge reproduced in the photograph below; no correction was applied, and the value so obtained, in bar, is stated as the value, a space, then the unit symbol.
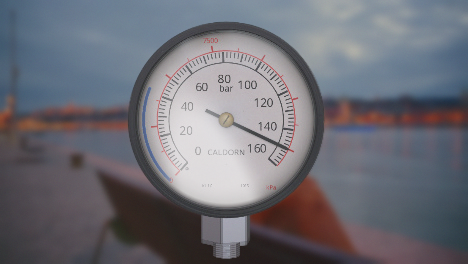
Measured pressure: 150 bar
